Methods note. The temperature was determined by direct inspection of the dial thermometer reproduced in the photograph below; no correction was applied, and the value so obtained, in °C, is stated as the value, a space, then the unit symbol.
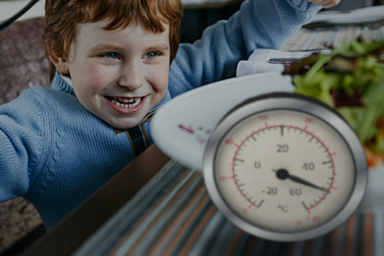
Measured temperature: 50 °C
